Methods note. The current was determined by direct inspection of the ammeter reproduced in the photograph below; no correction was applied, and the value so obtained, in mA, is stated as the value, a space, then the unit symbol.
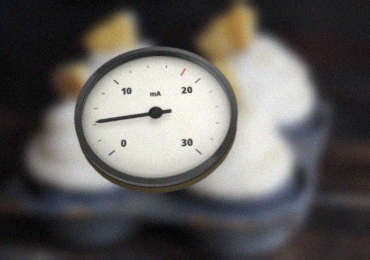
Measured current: 4 mA
